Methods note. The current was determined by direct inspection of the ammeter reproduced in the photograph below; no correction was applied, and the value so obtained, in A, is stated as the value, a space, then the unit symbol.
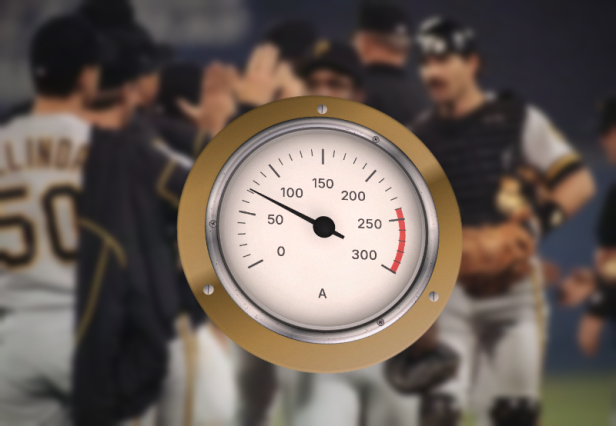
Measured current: 70 A
